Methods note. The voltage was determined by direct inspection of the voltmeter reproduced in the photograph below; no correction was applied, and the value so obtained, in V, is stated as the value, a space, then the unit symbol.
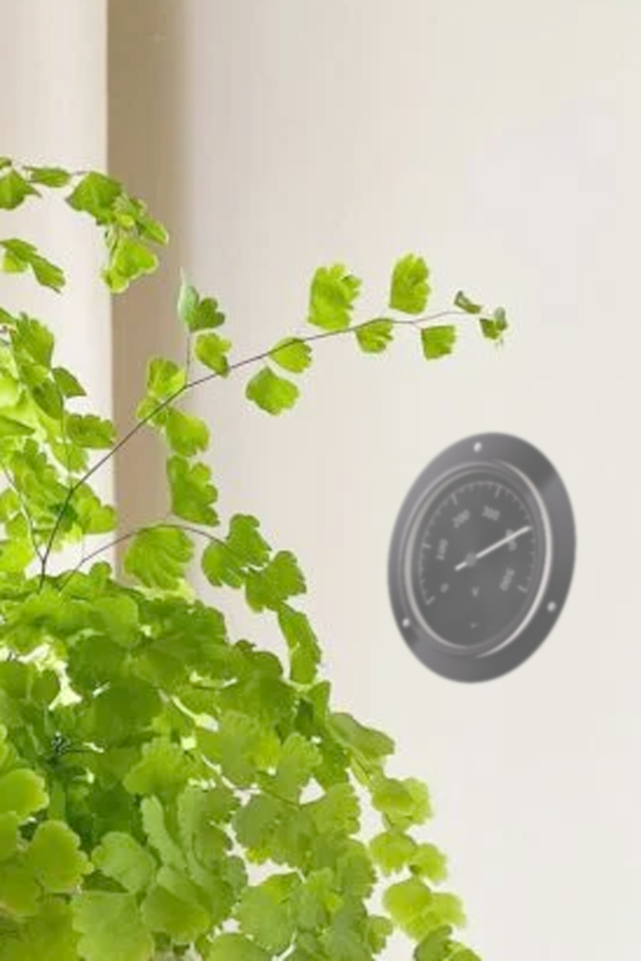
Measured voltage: 400 V
